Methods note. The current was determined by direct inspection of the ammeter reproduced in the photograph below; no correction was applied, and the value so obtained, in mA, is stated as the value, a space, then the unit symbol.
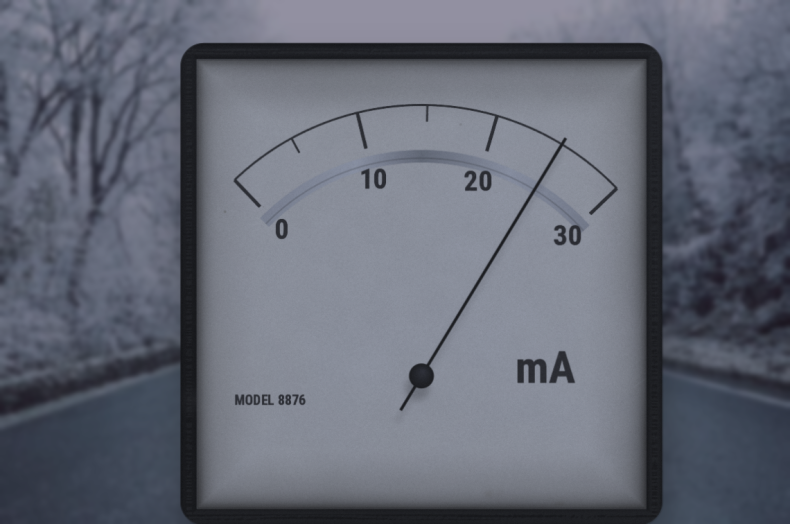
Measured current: 25 mA
